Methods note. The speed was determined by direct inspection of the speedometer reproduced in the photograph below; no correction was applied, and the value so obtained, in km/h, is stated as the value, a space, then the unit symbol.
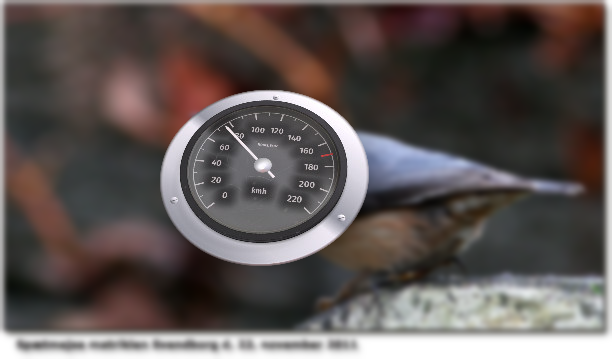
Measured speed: 75 km/h
